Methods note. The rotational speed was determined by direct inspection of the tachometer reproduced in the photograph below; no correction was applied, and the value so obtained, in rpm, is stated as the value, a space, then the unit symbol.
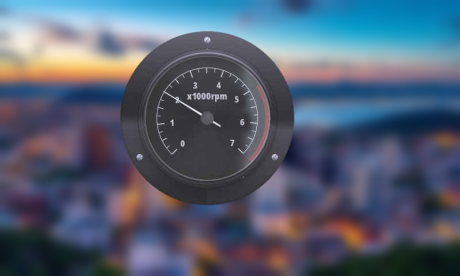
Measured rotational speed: 2000 rpm
